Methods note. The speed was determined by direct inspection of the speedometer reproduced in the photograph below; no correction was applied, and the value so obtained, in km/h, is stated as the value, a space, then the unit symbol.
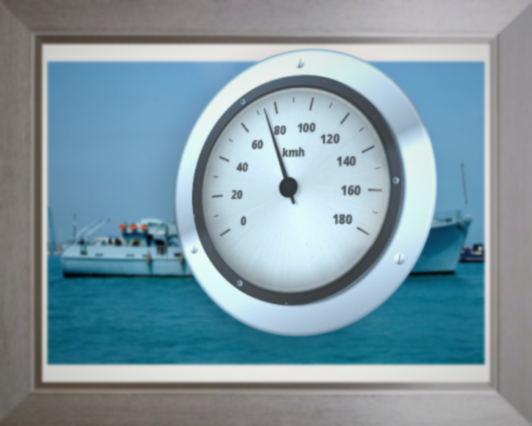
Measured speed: 75 km/h
